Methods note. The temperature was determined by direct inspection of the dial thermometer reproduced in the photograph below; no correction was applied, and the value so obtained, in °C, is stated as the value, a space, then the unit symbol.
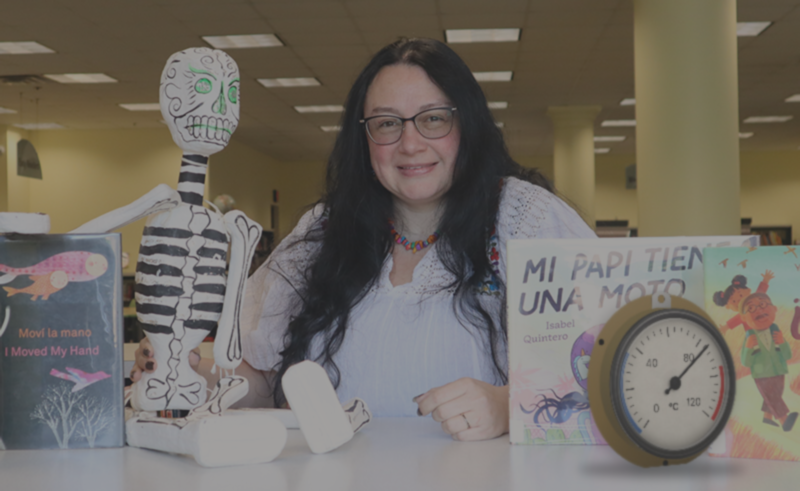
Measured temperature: 84 °C
